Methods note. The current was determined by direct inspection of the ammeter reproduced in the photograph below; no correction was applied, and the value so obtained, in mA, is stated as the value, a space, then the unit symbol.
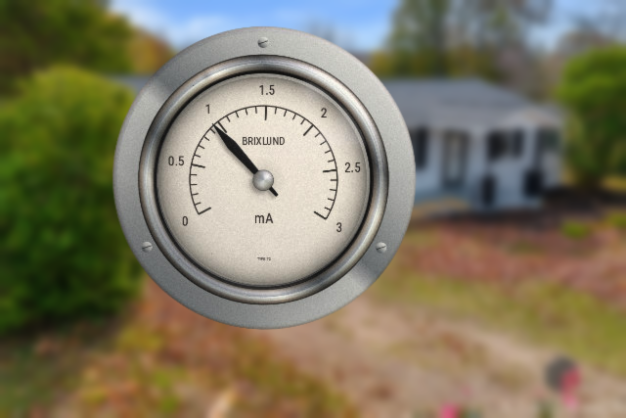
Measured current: 0.95 mA
